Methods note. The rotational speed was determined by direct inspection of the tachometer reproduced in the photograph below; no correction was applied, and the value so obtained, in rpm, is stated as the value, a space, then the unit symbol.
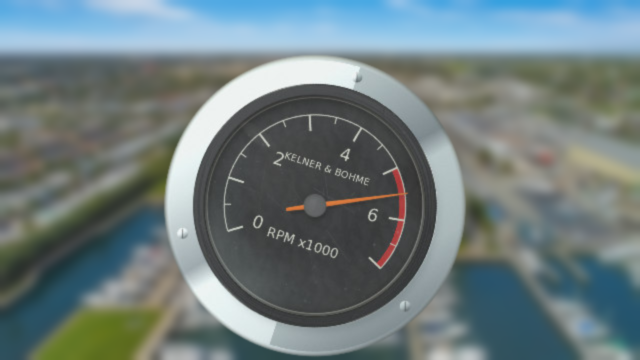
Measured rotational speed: 5500 rpm
